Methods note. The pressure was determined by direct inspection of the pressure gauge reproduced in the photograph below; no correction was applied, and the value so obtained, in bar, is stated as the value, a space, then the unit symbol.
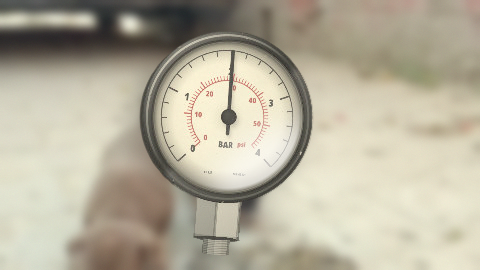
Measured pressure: 2 bar
